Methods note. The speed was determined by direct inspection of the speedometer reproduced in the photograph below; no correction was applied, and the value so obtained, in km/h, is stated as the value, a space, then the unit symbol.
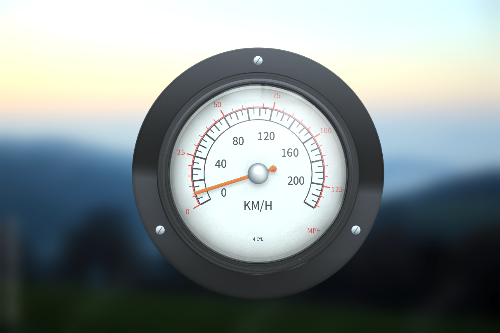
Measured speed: 10 km/h
